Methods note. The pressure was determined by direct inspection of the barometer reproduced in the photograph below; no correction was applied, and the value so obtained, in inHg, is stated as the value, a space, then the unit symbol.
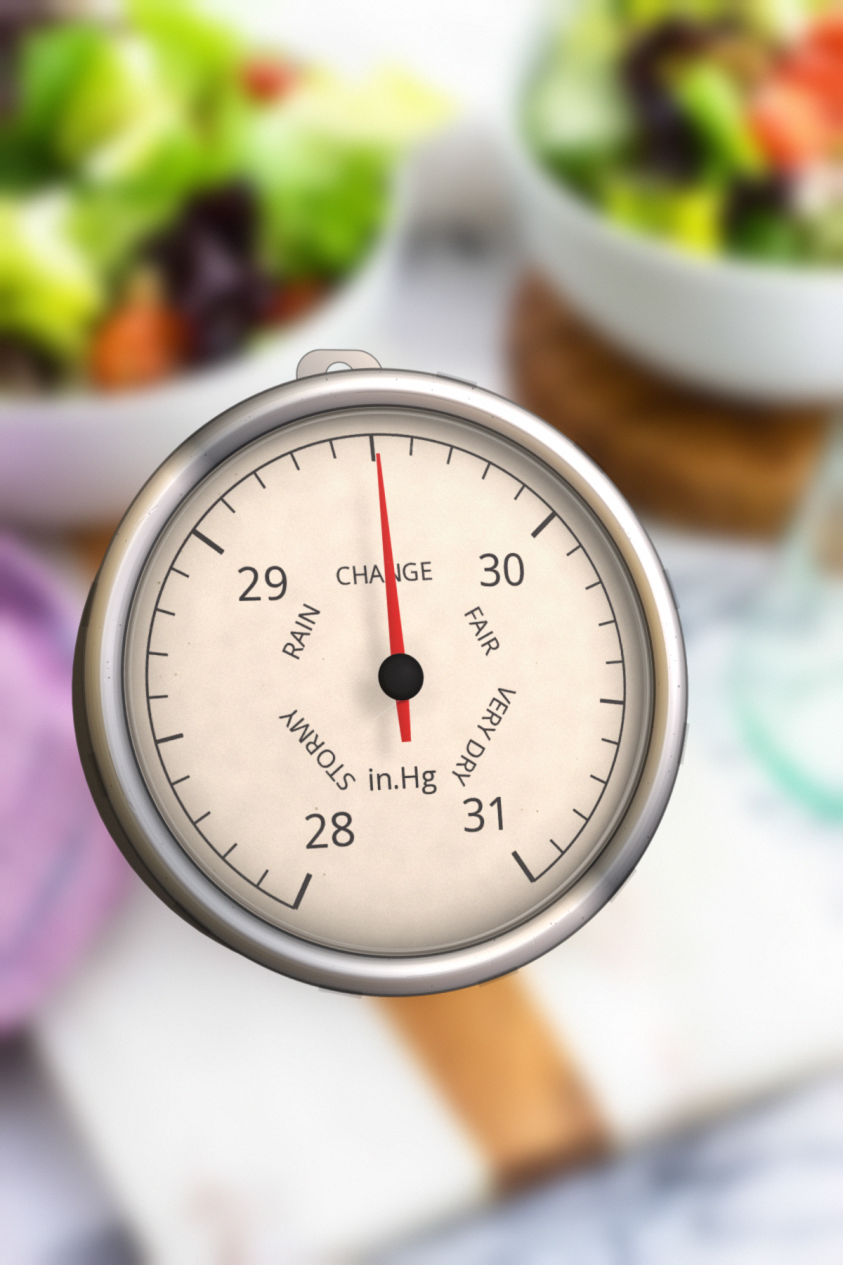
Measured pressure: 29.5 inHg
